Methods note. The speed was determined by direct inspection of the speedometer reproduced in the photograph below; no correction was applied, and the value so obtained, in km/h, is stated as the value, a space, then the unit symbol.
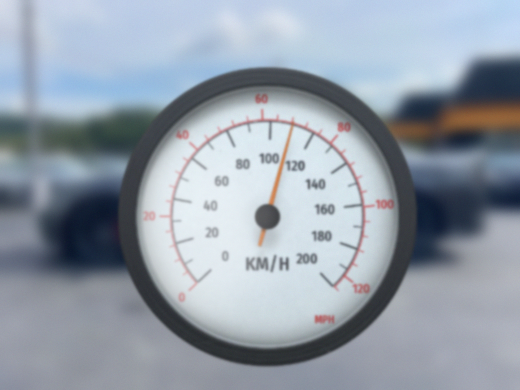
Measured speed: 110 km/h
